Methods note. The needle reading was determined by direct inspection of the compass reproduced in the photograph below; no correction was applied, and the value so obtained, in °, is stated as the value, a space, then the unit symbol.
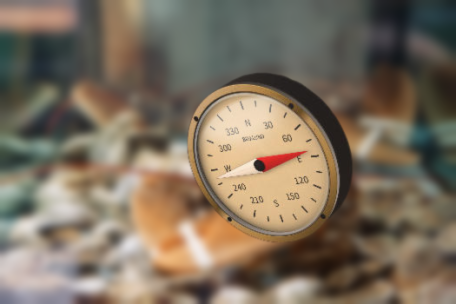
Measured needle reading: 82.5 °
